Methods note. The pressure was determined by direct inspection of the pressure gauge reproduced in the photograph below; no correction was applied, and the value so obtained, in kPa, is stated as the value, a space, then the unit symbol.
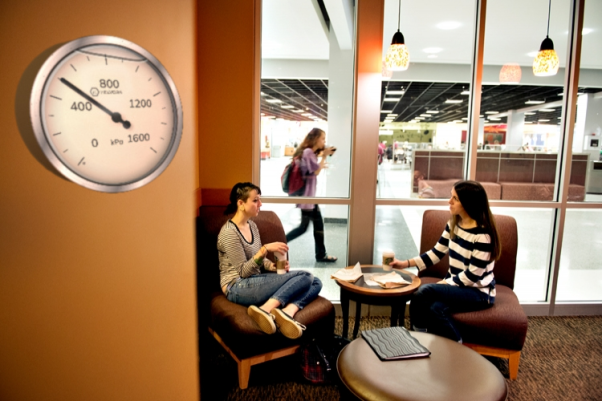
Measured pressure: 500 kPa
